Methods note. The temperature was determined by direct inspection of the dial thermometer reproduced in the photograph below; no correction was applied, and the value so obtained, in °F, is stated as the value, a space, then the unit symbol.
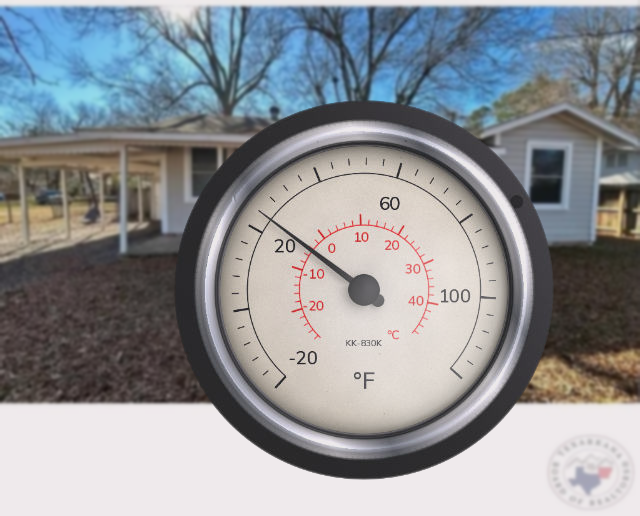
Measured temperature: 24 °F
